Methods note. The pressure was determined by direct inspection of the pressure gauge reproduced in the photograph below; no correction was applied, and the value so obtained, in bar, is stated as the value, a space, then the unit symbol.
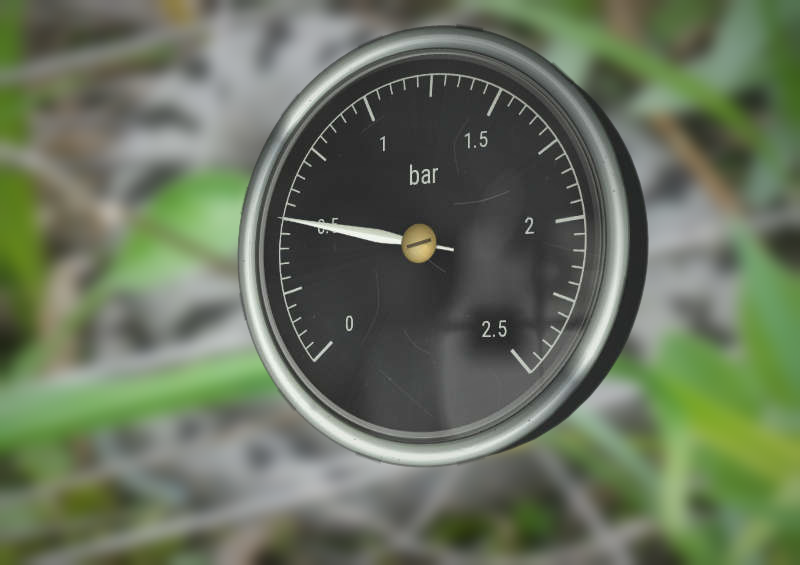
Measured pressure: 0.5 bar
